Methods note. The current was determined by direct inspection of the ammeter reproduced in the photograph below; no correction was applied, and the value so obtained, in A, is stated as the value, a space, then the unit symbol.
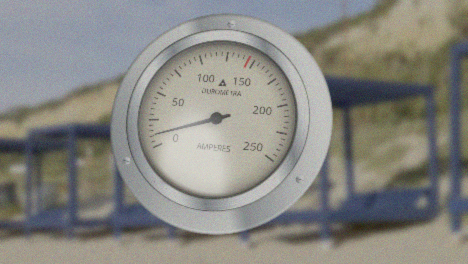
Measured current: 10 A
